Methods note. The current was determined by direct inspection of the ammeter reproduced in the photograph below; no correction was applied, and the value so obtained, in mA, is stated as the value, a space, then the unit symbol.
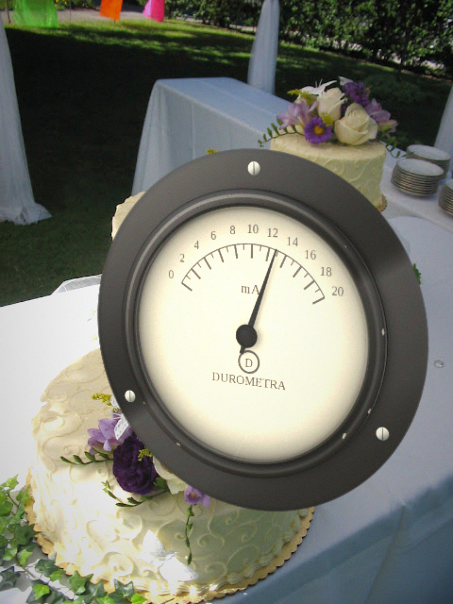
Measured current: 13 mA
